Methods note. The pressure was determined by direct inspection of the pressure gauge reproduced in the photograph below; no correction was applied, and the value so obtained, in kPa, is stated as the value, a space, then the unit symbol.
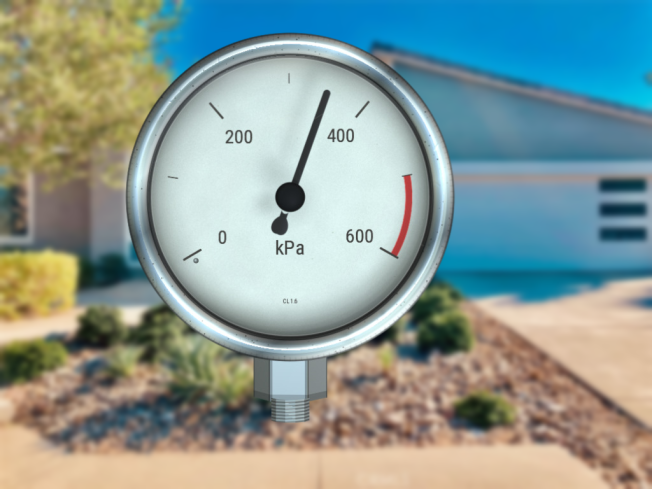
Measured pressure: 350 kPa
